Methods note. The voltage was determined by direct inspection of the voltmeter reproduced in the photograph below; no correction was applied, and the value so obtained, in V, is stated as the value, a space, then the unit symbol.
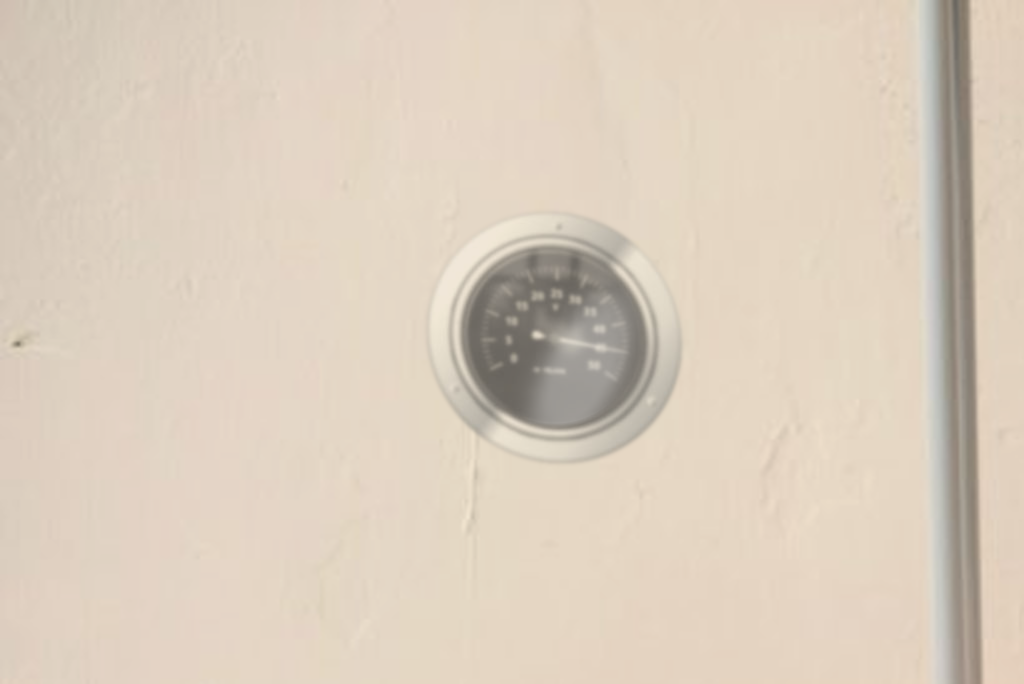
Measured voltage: 45 V
